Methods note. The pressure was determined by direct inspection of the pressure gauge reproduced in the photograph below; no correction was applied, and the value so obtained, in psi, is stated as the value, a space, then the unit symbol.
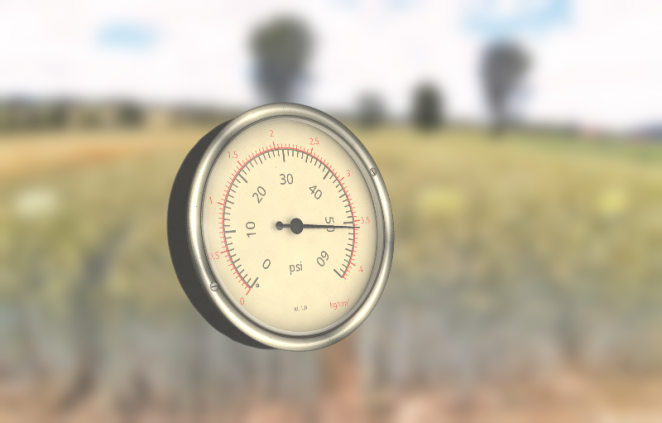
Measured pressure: 51 psi
